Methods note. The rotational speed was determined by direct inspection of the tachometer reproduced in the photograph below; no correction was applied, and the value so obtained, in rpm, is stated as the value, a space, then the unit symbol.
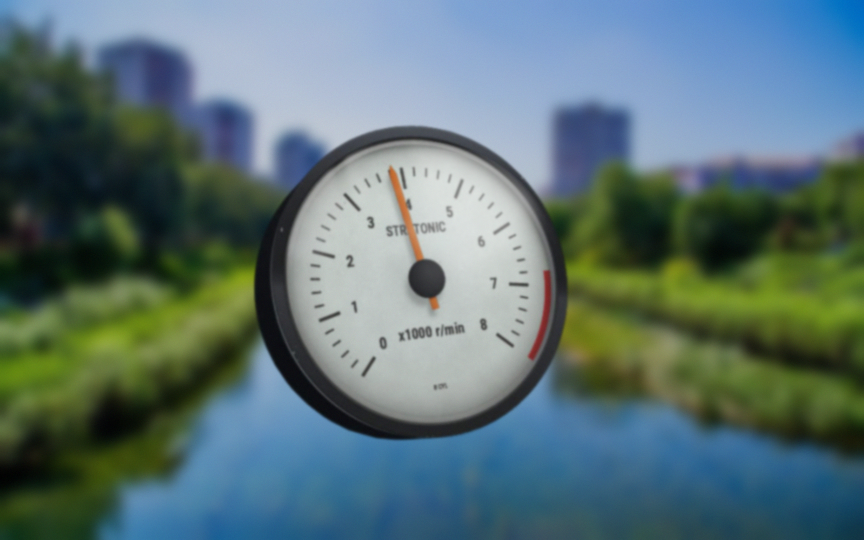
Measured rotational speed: 3800 rpm
